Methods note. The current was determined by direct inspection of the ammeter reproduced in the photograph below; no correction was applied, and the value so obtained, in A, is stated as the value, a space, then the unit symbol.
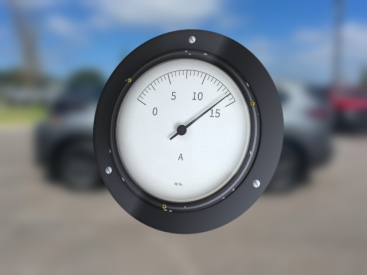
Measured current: 14 A
